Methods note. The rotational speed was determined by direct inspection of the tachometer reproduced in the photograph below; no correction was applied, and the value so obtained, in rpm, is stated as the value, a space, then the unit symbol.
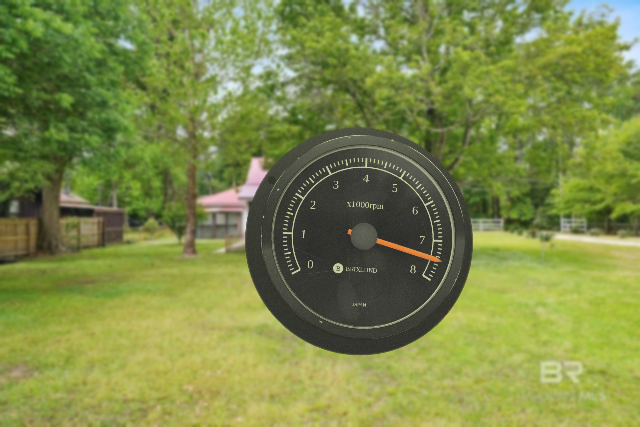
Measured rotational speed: 7500 rpm
